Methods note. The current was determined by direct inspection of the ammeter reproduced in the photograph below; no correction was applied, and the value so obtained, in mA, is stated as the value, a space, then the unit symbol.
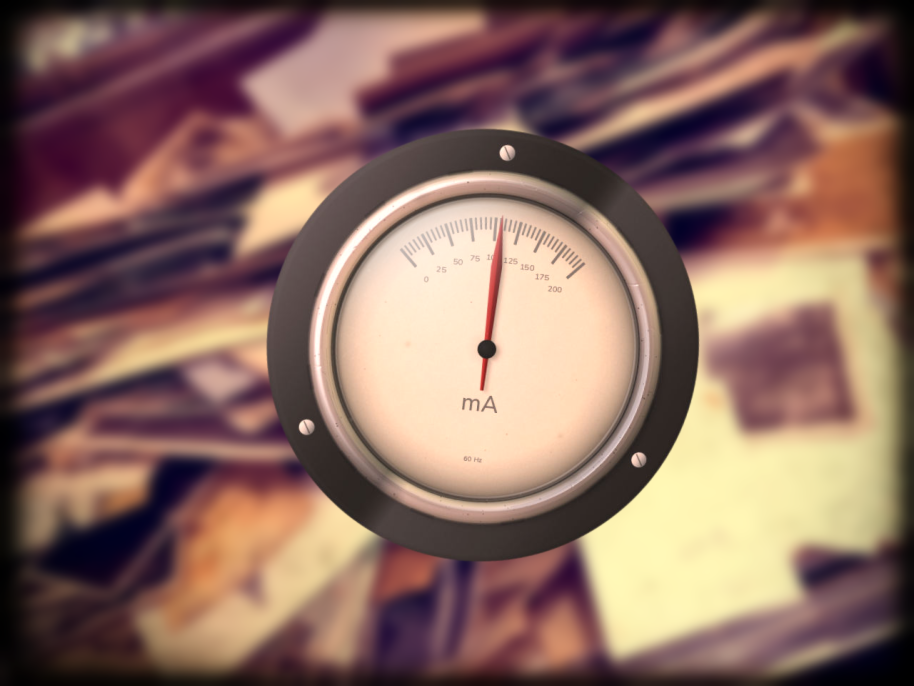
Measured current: 105 mA
